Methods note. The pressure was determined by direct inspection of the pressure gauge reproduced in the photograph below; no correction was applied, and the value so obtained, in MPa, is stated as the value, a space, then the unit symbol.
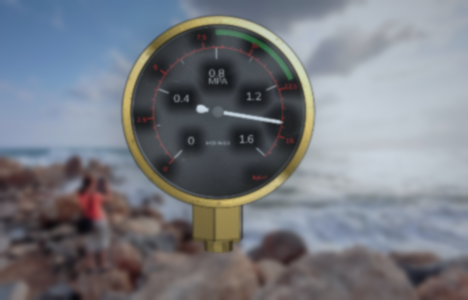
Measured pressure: 1.4 MPa
